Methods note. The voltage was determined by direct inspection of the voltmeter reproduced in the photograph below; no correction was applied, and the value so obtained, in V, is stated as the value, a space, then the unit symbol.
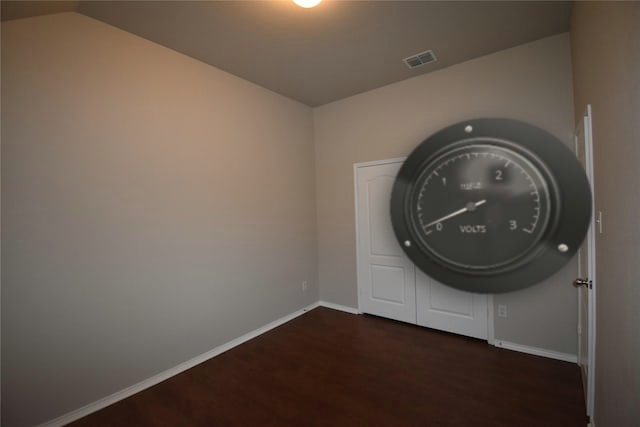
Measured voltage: 0.1 V
